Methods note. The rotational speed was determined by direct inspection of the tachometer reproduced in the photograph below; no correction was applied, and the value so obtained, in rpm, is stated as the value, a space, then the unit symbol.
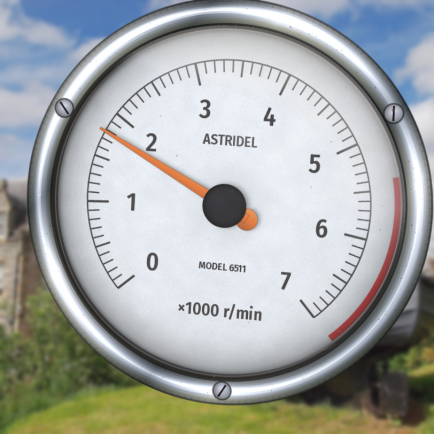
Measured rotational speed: 1800 rpm
